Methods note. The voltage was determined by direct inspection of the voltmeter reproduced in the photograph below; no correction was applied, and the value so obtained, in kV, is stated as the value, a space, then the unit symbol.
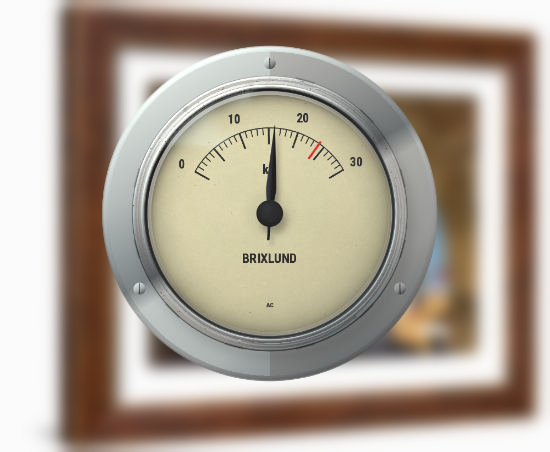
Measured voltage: 16 kV
